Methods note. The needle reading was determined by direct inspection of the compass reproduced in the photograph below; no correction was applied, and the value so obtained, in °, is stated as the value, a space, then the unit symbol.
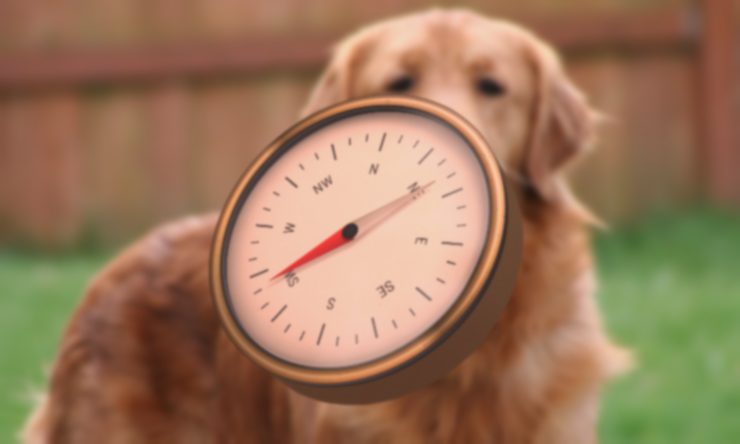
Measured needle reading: 230 °
